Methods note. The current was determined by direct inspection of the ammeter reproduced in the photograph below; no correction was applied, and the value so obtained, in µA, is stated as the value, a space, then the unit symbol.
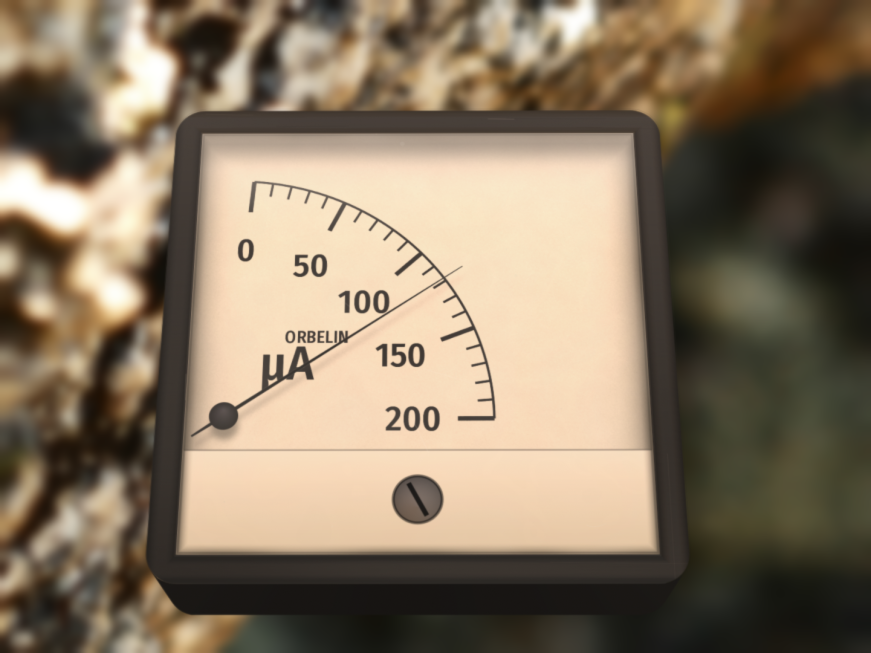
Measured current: 120 µA
